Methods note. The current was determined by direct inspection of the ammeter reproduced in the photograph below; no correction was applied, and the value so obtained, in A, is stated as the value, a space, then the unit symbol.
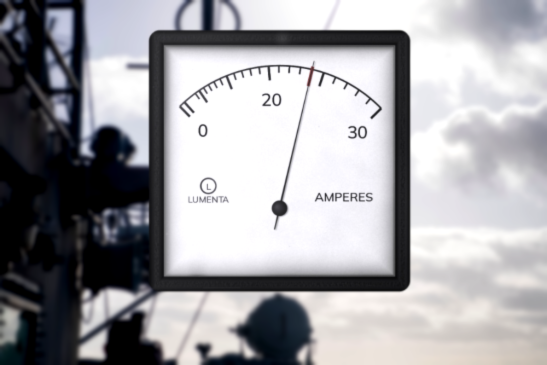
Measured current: 24 A
